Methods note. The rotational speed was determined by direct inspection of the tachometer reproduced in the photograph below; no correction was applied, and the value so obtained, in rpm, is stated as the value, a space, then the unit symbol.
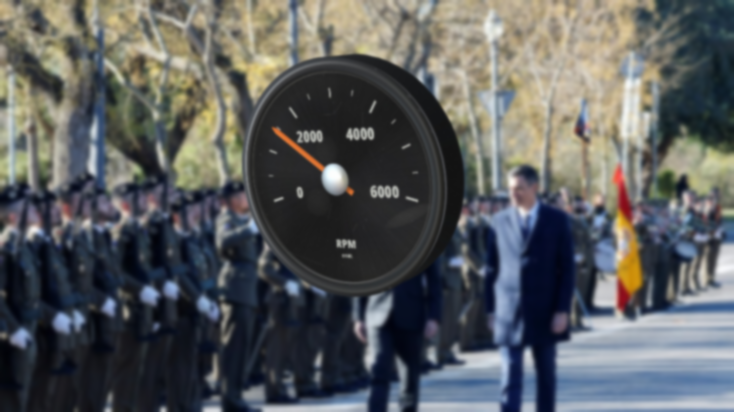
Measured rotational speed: 1500 rpm
